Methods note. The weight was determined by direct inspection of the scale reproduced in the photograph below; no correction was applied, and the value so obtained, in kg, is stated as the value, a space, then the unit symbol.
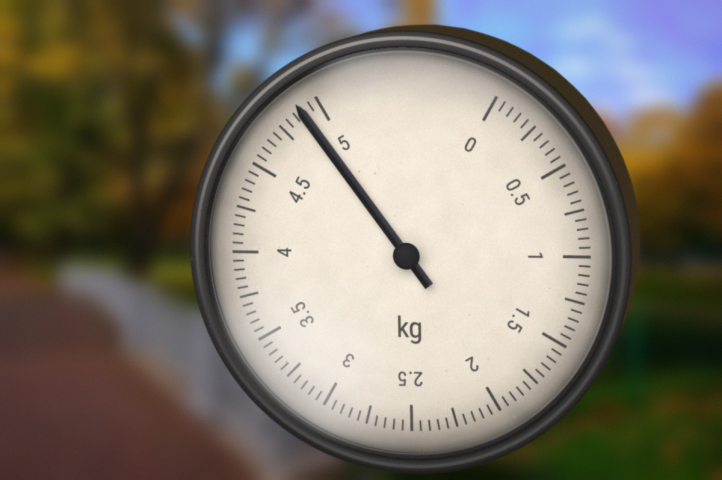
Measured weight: 4.9 kg
